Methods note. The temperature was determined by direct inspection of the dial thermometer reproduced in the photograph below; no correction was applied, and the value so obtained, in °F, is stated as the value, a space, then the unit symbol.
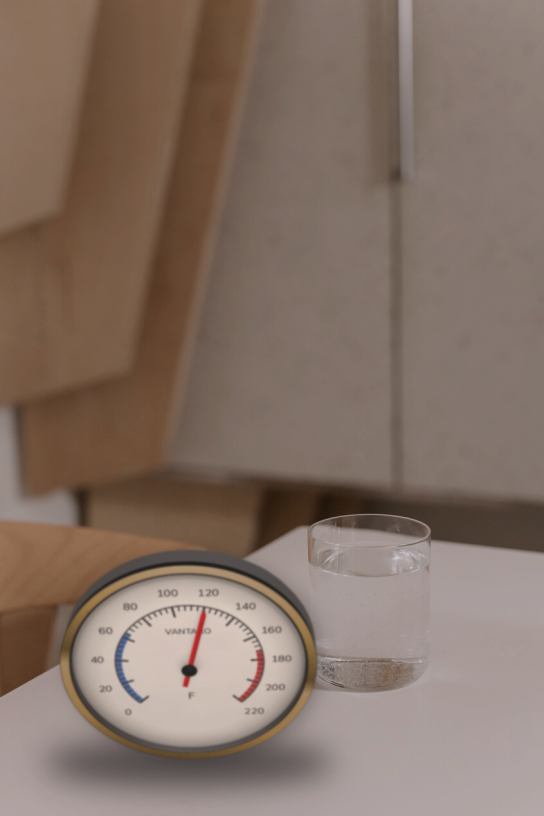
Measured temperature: 120 °F
